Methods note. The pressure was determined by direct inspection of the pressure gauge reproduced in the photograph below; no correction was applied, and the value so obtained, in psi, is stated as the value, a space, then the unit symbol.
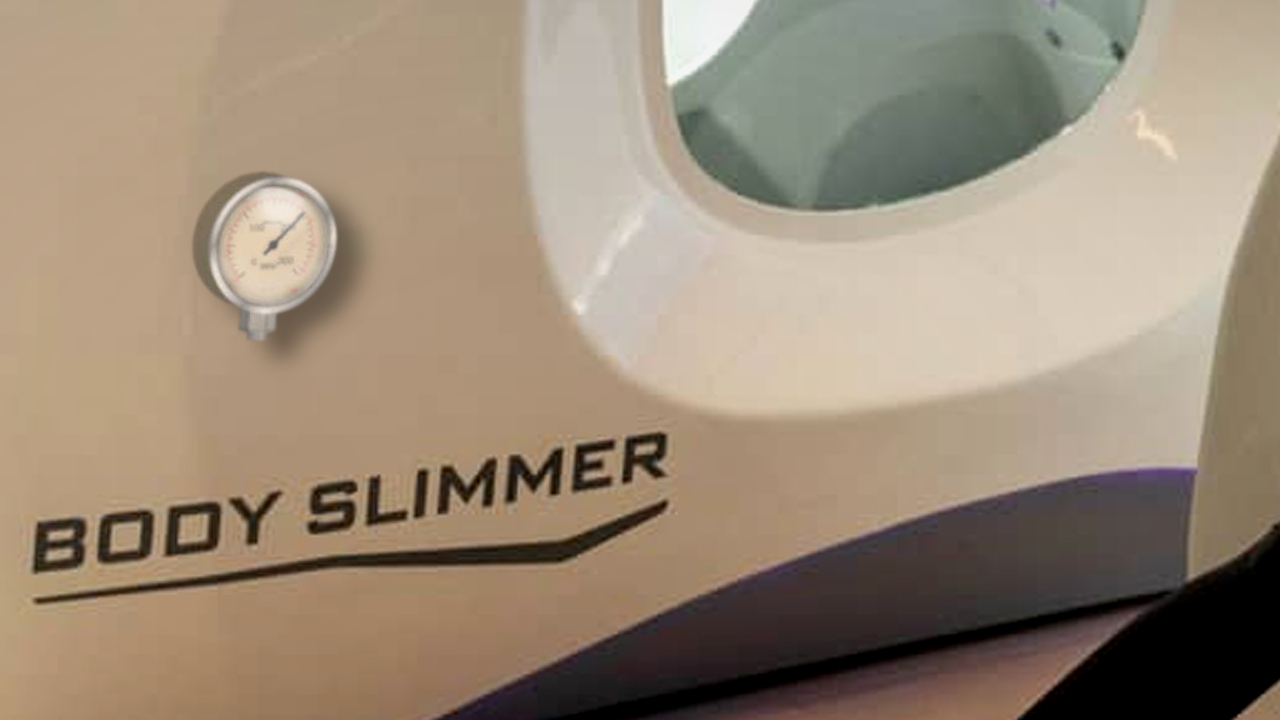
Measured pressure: 200 psi
